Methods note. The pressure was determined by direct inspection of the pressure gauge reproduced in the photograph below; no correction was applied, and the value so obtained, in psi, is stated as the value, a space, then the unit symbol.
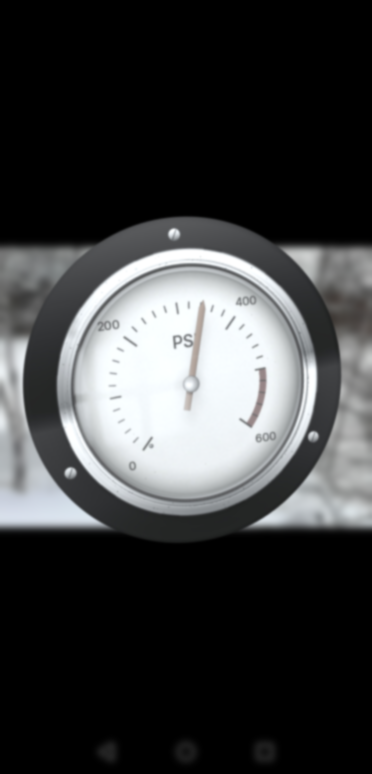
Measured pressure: 340 psi
